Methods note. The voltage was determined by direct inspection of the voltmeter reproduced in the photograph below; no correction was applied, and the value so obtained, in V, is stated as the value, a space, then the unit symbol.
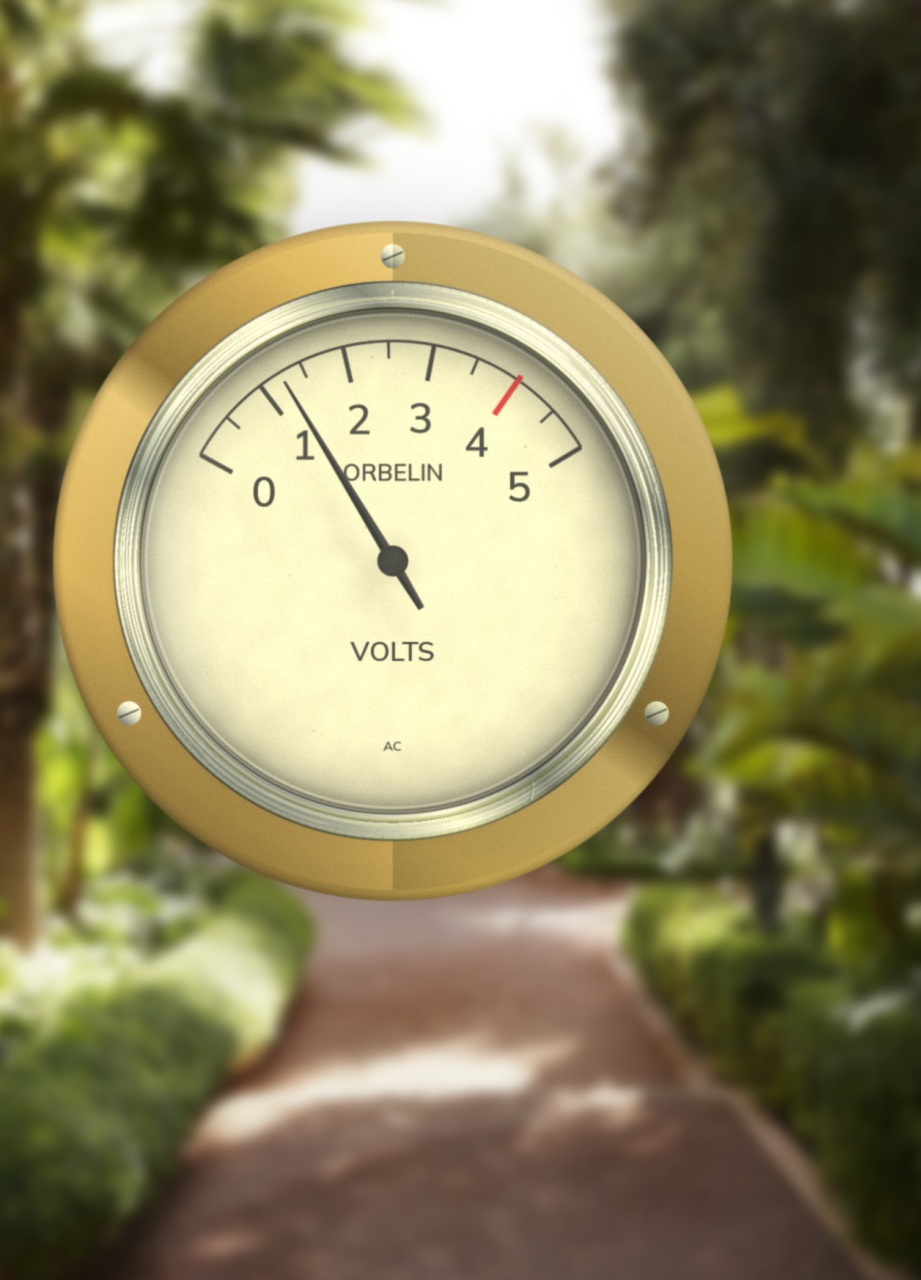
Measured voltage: 1.25 V
